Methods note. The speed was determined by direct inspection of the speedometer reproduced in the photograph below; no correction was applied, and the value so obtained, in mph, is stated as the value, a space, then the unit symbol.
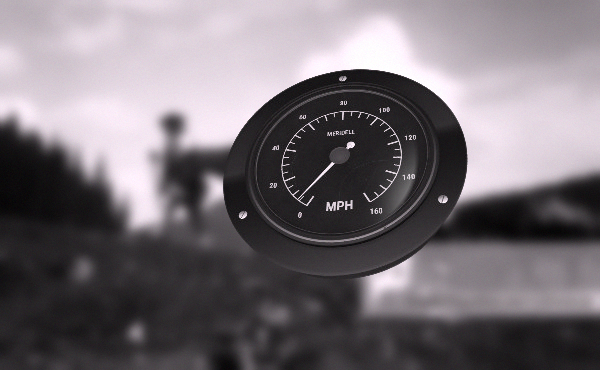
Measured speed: 5 mph
